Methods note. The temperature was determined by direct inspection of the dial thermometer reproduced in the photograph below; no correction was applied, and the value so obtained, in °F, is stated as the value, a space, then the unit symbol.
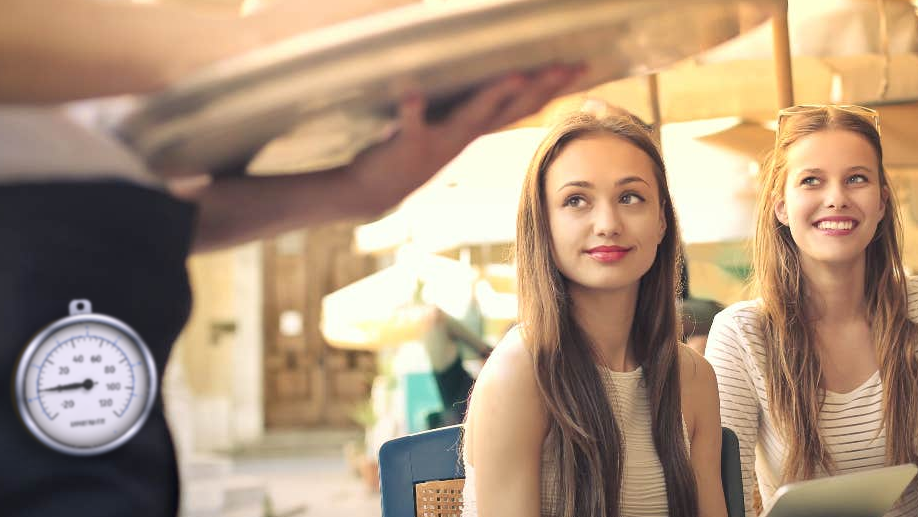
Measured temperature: 0 °F
